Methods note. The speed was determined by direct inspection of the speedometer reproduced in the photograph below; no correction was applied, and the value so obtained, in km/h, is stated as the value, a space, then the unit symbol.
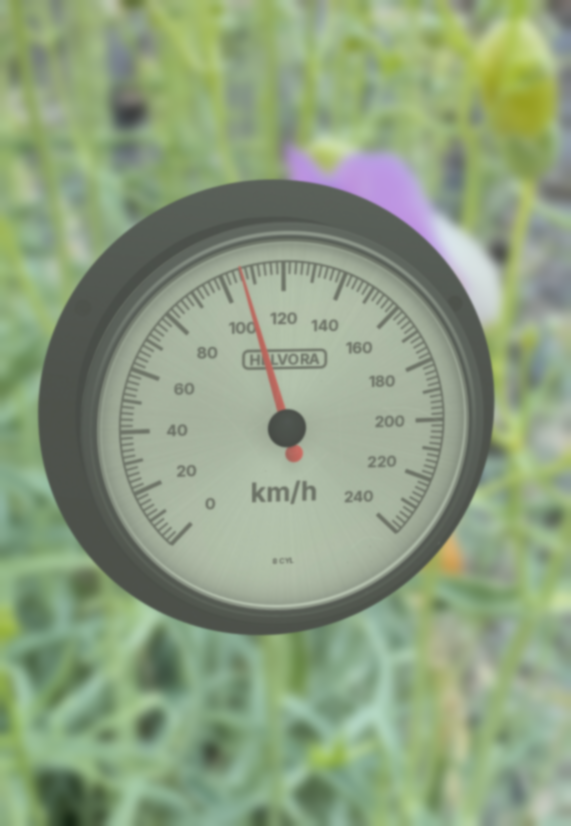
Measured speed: 106 km/h
